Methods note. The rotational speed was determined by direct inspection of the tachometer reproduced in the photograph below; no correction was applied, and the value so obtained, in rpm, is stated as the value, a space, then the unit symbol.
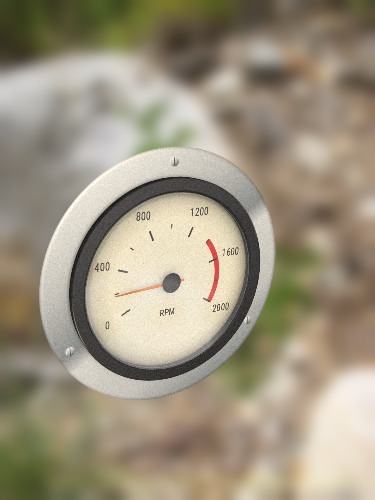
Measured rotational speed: 200 rpm
